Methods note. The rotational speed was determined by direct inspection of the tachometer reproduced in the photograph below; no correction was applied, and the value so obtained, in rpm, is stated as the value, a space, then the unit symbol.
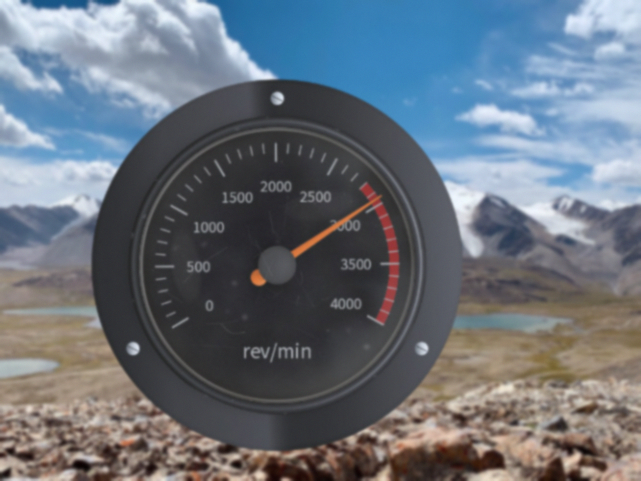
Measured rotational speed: 2950 rpm
